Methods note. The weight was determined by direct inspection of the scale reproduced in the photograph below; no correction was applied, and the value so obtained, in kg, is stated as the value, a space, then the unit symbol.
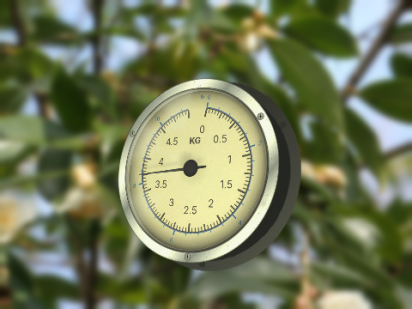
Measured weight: 3.75 kg
